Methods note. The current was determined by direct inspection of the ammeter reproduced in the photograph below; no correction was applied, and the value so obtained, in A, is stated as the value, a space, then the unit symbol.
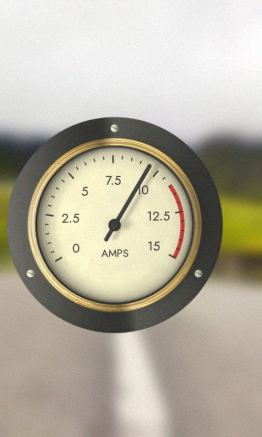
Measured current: 9.5 A
